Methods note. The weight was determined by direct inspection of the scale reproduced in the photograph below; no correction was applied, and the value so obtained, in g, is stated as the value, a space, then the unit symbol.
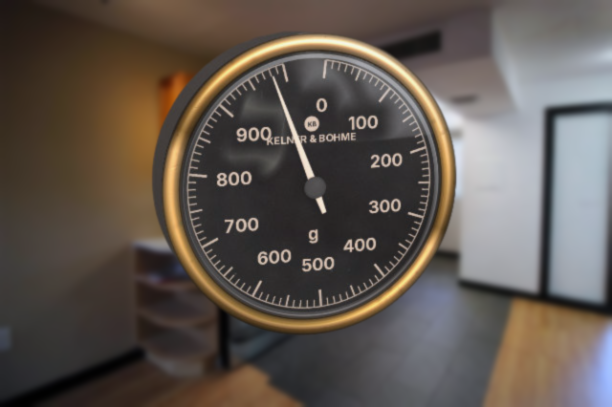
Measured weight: 980 g
